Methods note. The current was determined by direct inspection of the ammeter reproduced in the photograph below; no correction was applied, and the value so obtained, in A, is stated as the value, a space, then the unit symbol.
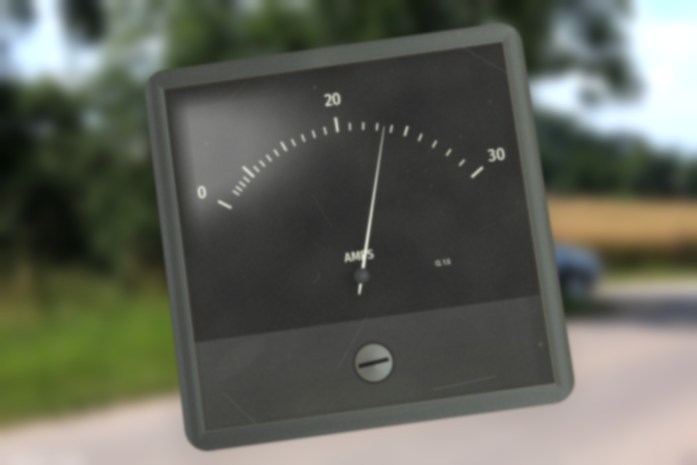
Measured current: 23.5 A
